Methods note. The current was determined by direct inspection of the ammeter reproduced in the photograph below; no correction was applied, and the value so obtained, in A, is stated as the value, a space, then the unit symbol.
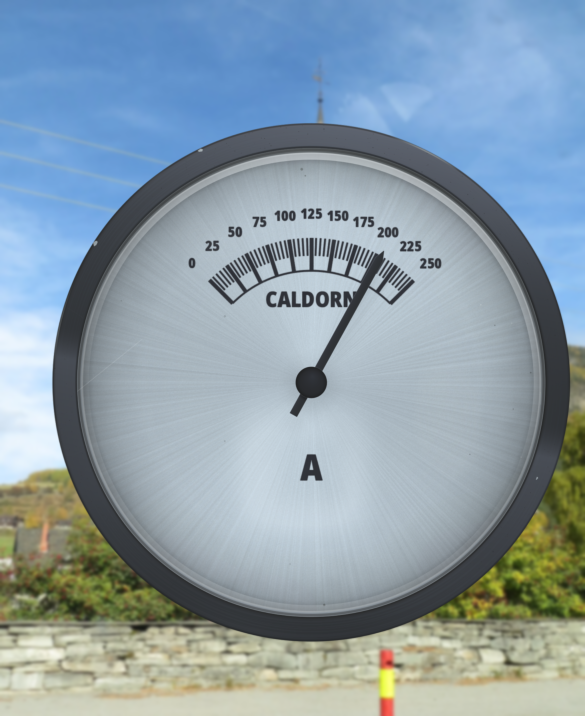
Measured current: 205 A
